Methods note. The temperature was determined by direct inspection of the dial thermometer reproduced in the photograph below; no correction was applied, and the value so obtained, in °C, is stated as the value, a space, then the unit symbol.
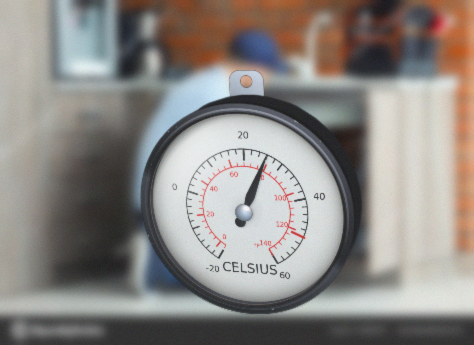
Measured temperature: 26 °C
